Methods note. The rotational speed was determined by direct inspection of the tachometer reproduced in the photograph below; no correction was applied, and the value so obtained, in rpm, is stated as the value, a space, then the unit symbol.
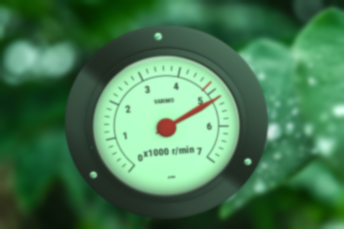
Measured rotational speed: 5200 rpm
